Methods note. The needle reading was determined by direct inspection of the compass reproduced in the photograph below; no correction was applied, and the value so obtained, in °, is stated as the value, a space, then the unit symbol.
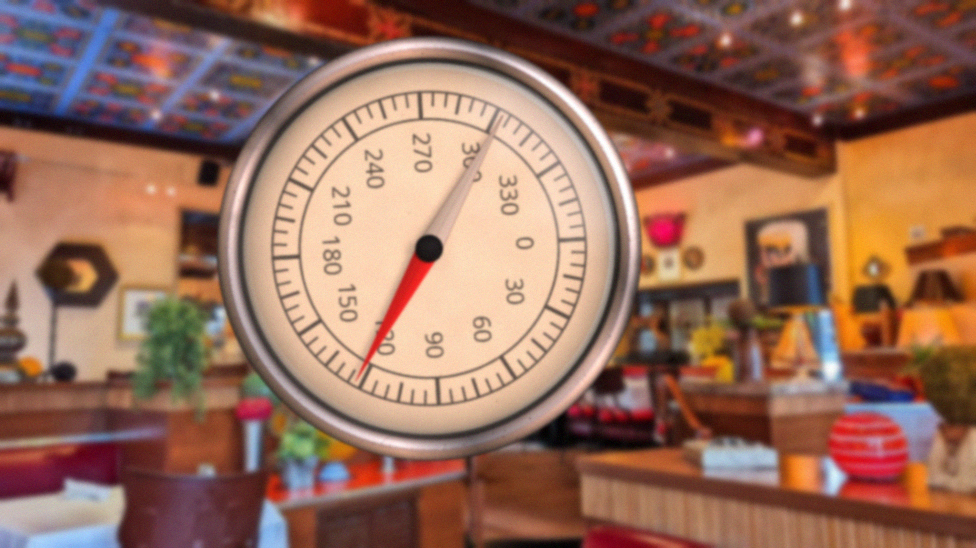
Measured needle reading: 122.5 °
